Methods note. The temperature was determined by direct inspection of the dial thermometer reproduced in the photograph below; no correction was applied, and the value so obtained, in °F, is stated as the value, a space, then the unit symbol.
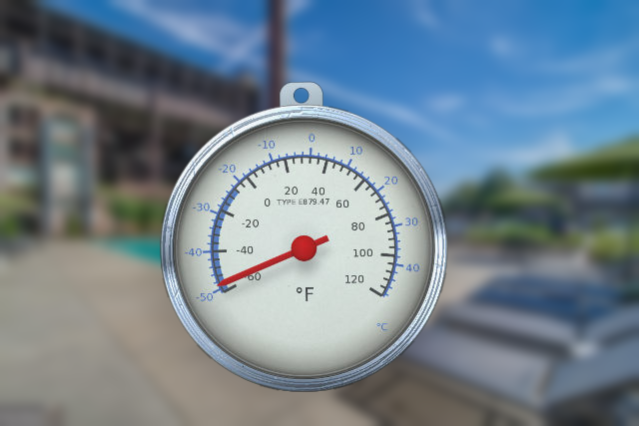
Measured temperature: -56 °F
